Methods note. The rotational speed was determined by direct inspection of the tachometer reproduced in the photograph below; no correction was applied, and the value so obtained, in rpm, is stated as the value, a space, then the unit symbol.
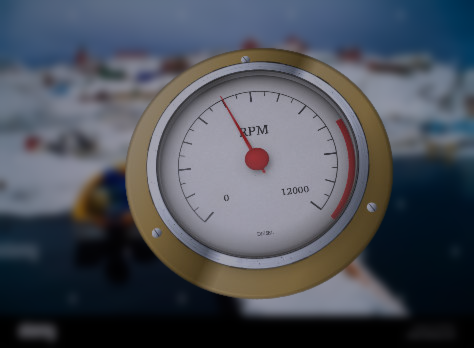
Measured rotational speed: 5000 rpm
